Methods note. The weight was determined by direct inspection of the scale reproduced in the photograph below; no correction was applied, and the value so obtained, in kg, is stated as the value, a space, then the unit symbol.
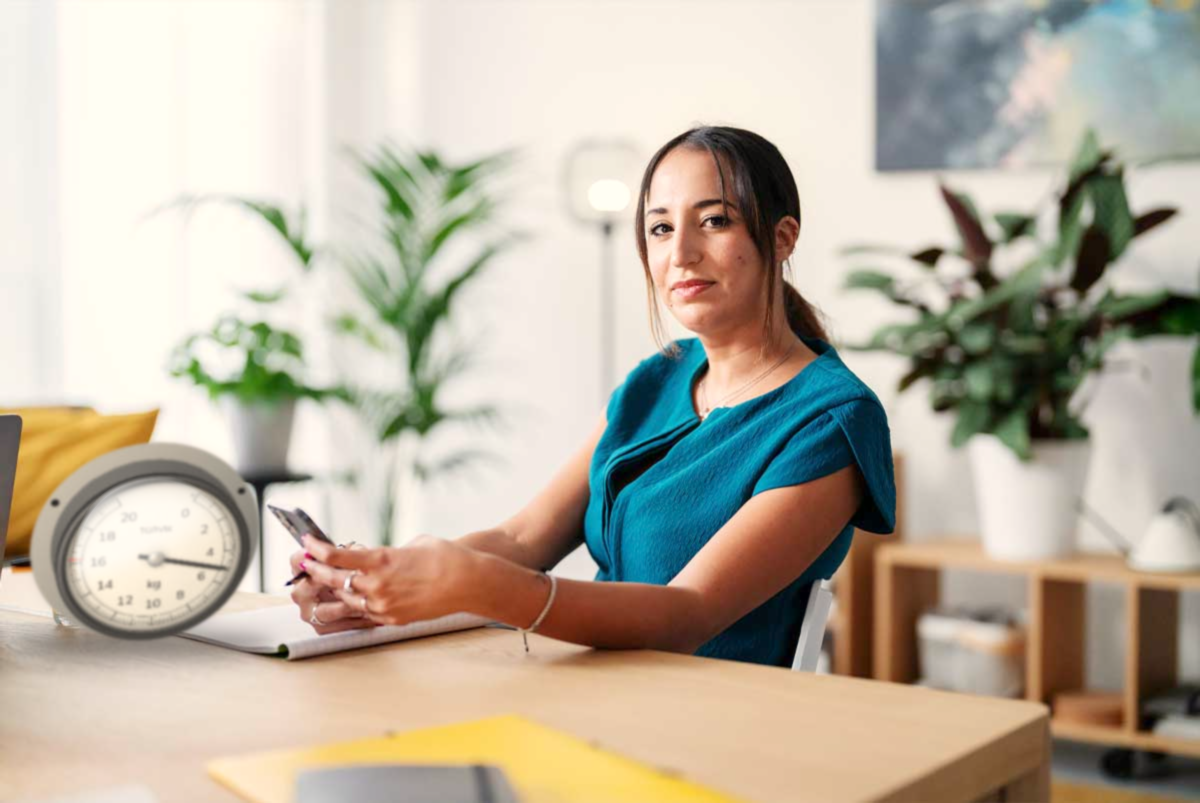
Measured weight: 5 kg
